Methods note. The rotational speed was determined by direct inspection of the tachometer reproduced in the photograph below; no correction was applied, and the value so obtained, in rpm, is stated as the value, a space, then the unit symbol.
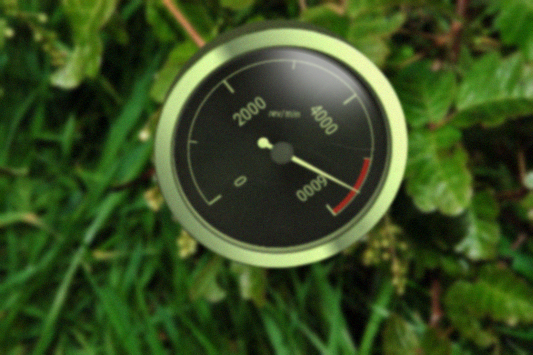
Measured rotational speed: 5500 rpm
